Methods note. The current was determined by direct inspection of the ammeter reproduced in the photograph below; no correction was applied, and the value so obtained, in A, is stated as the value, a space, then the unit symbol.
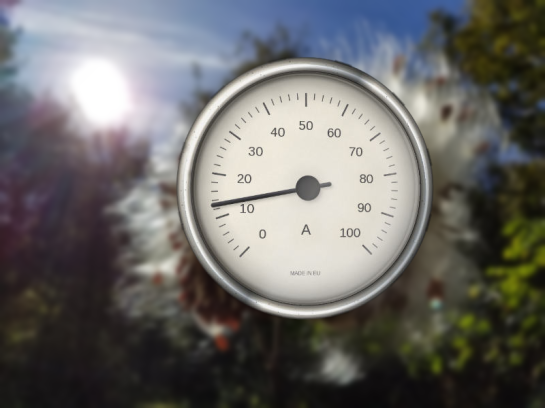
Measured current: 13 A
